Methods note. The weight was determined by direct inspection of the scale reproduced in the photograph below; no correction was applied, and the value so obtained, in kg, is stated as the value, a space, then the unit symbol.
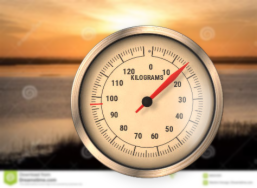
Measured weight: 15 kg
